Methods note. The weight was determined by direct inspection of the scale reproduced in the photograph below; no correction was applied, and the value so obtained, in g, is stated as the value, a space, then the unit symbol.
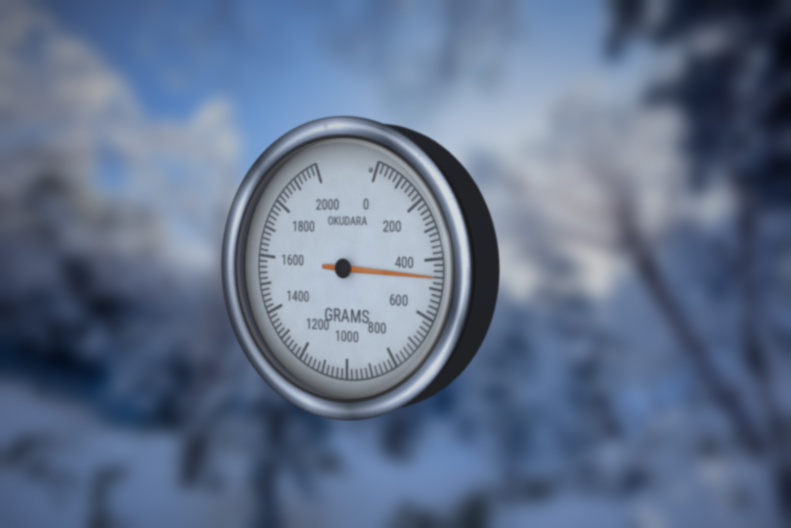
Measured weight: 460 g
